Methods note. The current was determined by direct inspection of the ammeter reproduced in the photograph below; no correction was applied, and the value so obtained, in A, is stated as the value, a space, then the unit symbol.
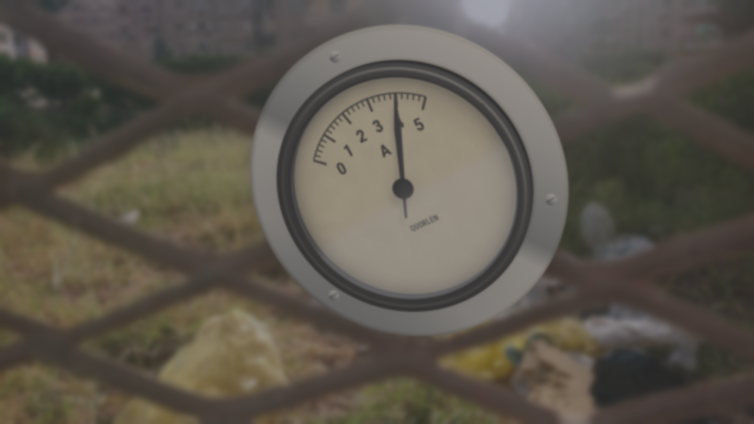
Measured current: 4 A
